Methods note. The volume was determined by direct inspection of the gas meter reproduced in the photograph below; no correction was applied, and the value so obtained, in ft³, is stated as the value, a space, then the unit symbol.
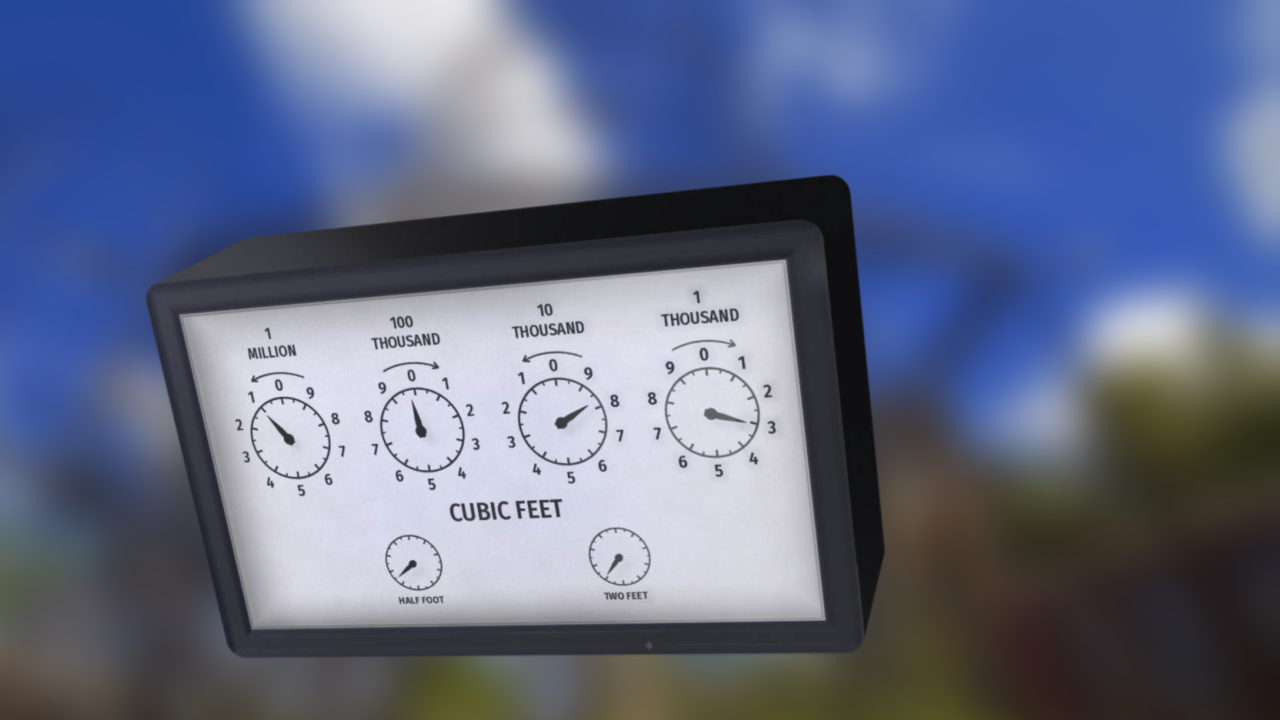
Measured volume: 98300 ft³
